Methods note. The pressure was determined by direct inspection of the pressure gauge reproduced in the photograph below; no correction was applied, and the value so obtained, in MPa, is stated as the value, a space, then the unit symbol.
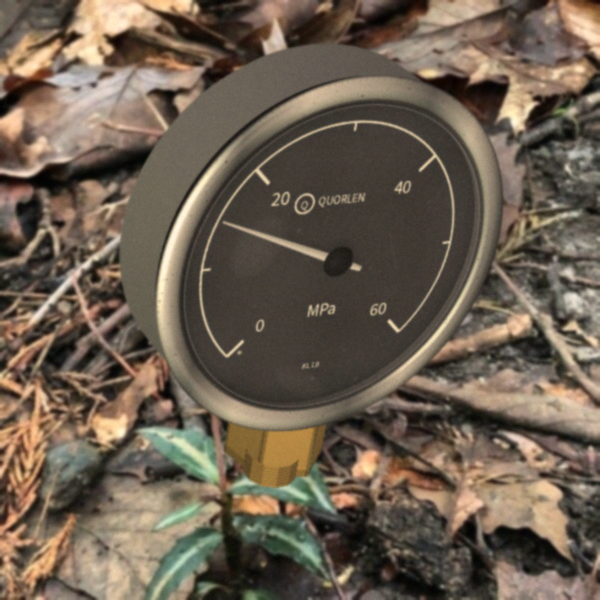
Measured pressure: 15 MPa
